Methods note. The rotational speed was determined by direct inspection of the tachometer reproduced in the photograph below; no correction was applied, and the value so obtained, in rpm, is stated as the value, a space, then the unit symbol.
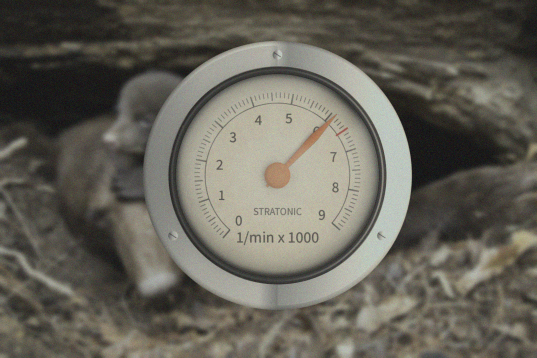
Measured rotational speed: 6100 rpm
